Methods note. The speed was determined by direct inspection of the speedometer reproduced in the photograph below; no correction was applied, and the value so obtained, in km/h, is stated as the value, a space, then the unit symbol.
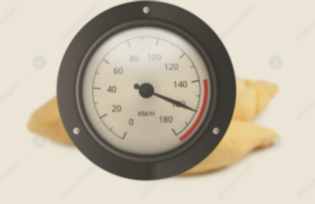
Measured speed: 160 km/h
